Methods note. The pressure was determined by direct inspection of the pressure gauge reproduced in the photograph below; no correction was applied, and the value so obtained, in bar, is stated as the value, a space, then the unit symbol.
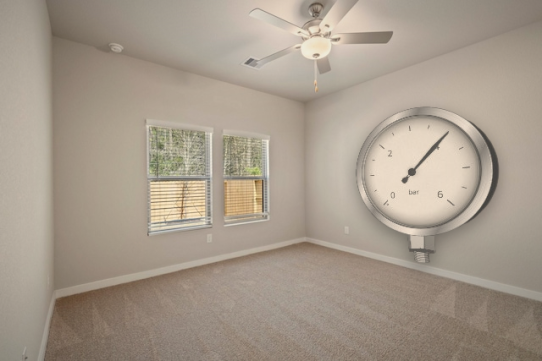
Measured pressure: 4 bar
